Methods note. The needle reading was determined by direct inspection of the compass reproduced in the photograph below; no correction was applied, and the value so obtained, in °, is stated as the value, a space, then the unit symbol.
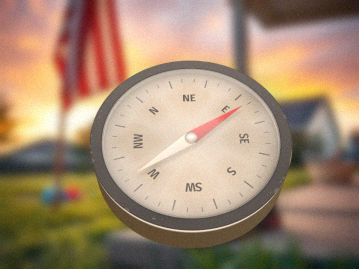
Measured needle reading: 100 °
